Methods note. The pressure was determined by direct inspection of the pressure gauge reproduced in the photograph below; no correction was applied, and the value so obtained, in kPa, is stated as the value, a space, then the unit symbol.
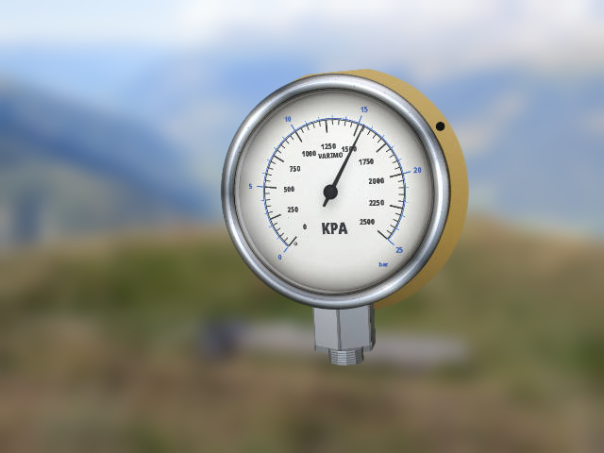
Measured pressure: 1550 kPa
